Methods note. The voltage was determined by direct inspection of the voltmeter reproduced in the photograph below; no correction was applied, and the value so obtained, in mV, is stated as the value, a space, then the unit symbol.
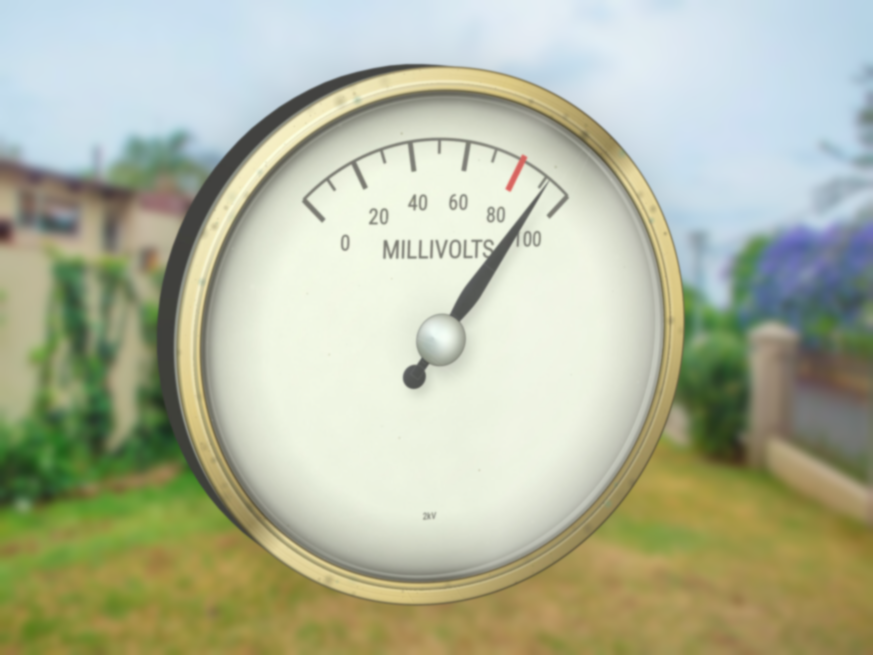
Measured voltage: 90 mV
